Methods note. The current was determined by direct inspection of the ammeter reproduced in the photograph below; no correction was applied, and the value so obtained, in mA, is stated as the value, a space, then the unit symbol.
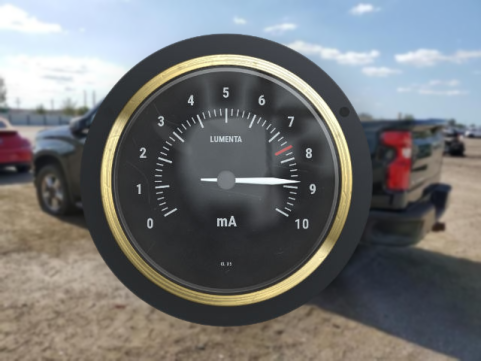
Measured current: 8.8 mA
